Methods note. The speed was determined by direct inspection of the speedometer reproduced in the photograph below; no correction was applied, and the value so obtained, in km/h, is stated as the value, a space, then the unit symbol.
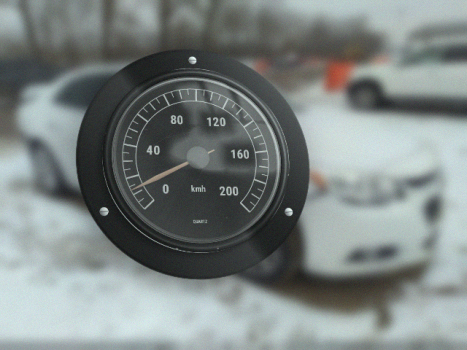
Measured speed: 12.5 km/h
